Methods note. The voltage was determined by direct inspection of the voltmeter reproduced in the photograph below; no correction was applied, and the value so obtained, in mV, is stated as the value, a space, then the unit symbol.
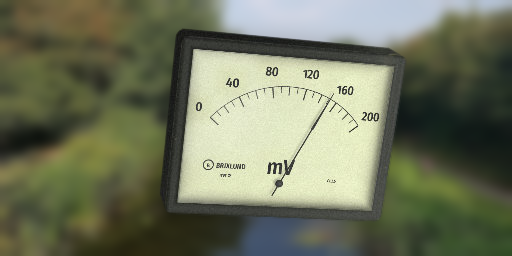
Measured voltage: 150 mV
